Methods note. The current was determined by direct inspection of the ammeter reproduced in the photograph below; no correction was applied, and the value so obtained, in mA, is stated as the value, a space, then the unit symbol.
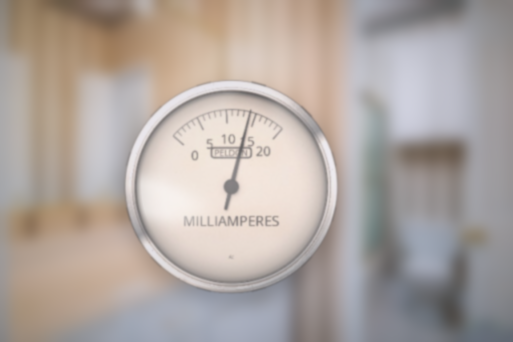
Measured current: 14 mA
